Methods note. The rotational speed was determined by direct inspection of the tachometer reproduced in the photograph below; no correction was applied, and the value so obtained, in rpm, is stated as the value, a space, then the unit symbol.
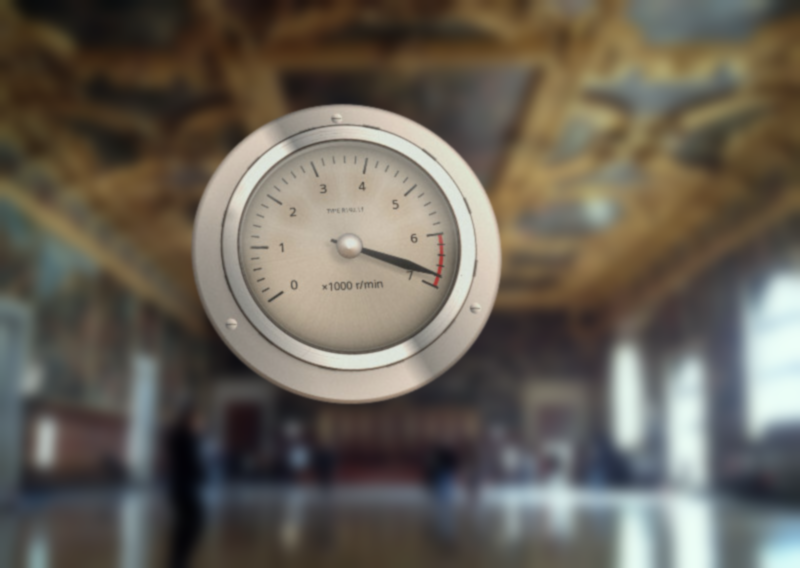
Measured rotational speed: 6800 rpm
